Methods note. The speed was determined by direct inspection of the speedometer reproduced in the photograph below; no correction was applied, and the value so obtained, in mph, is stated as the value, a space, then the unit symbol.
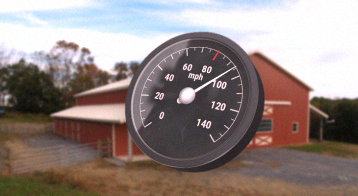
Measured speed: 95 mph
